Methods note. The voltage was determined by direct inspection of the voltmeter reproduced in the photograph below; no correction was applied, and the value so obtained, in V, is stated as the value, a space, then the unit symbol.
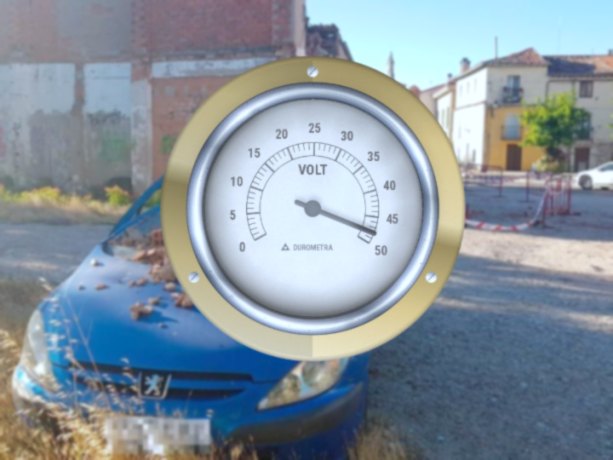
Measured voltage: 48 V
